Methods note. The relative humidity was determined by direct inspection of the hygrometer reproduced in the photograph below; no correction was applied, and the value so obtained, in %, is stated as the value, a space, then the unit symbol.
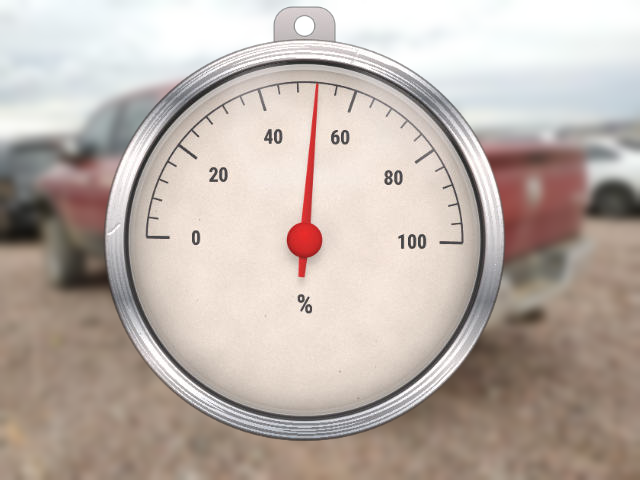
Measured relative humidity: 52 %
